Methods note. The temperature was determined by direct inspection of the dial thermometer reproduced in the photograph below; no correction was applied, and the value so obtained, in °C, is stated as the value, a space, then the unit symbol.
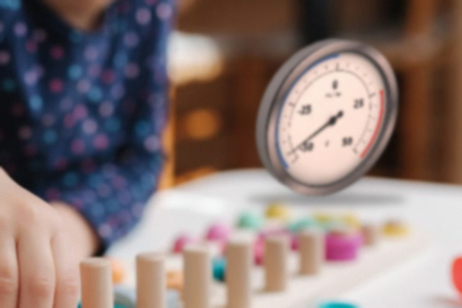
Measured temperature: -45 °C
